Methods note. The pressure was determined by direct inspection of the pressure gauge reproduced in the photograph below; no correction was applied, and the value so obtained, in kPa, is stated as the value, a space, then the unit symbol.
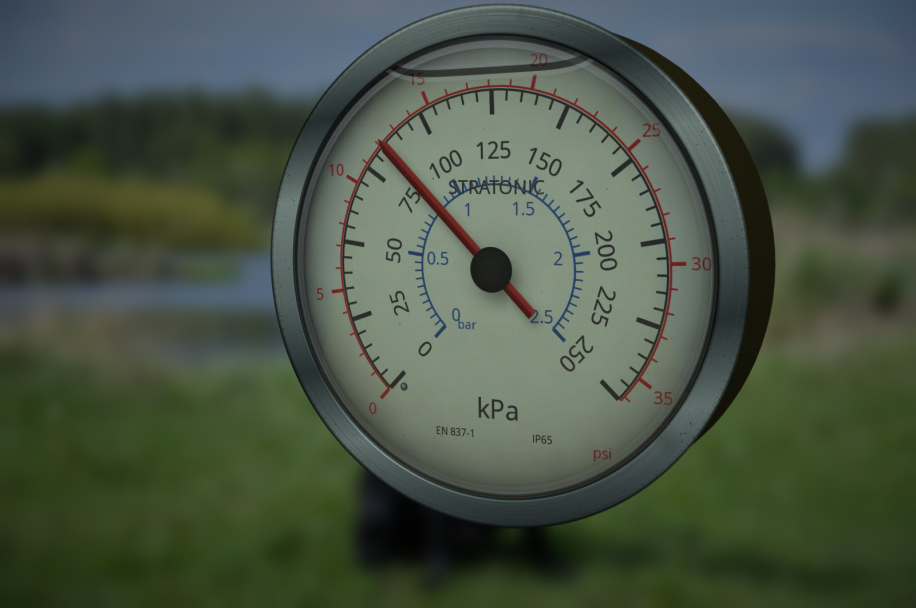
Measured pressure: 85 kPa
